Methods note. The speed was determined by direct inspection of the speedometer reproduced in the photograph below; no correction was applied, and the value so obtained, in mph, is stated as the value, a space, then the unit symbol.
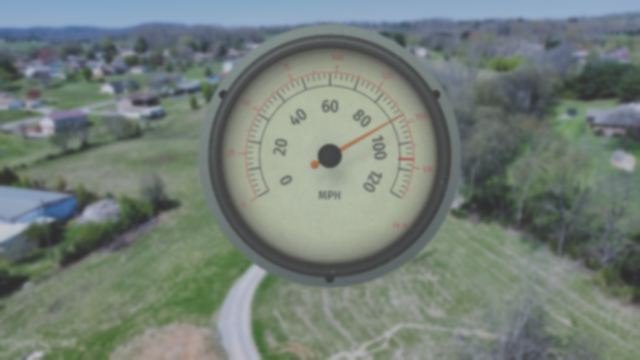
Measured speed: 90 mph
